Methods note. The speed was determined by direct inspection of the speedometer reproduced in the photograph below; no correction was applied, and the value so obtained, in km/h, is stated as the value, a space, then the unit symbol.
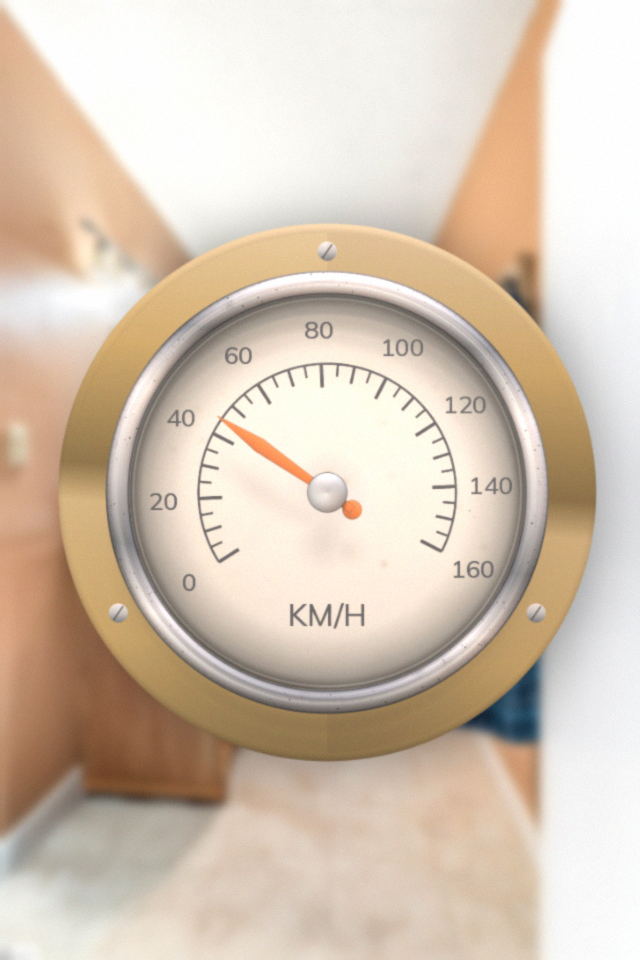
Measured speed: 45 km/h
